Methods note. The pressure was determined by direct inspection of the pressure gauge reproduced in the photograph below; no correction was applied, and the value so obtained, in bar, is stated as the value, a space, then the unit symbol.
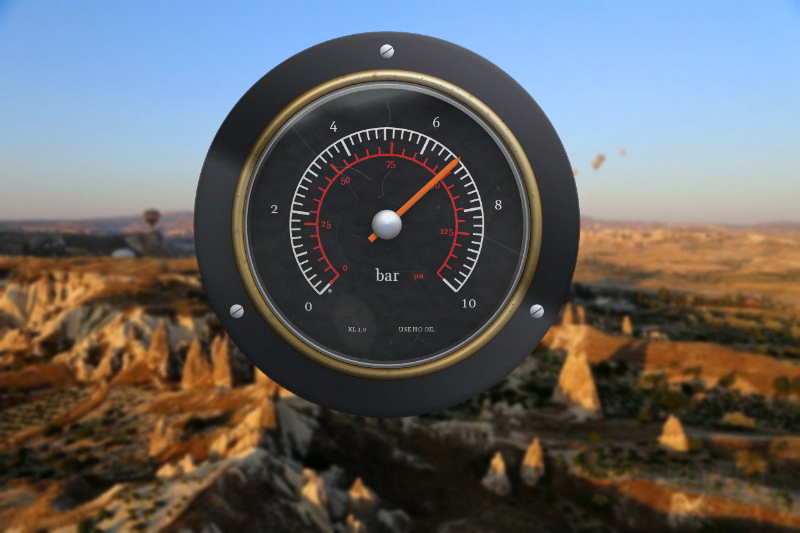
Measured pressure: 6.8 bar
